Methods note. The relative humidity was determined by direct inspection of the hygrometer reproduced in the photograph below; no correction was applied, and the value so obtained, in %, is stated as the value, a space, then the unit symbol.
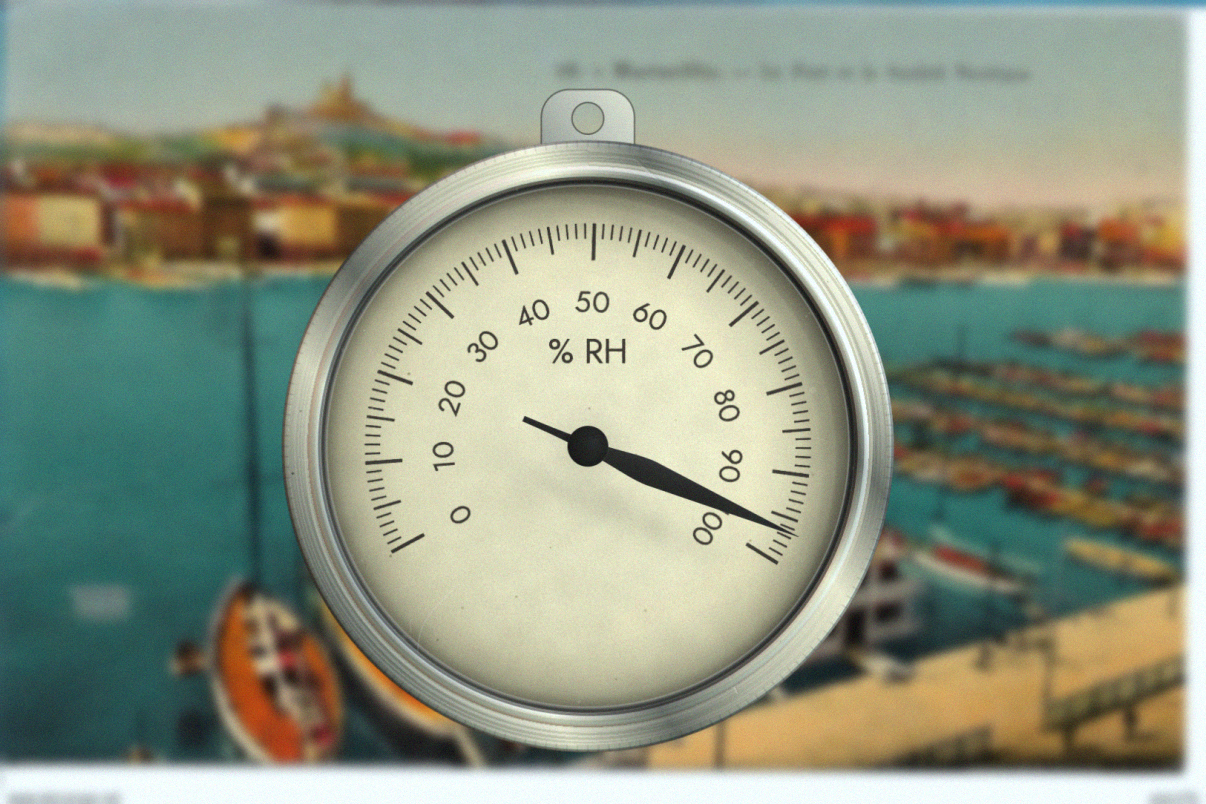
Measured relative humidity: 96.5 %
